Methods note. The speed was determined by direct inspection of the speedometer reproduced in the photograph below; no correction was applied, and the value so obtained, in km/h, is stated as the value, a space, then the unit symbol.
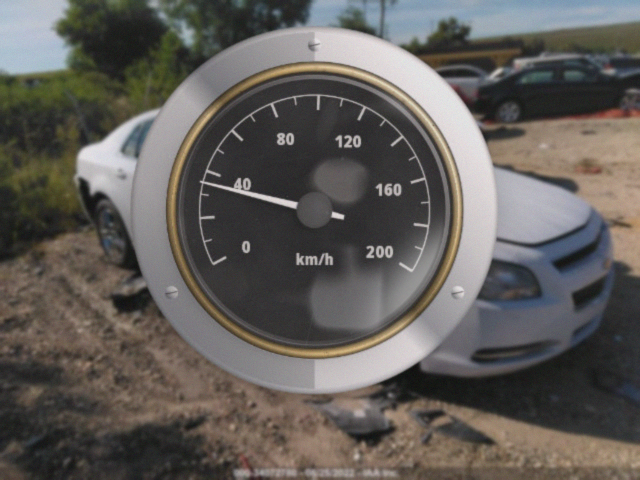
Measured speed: 35 km/h
